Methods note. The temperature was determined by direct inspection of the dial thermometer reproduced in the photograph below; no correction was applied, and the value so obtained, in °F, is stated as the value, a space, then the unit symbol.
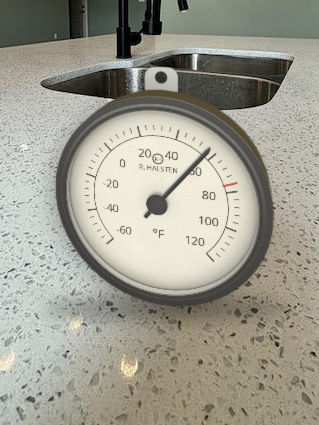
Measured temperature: 56 °F
